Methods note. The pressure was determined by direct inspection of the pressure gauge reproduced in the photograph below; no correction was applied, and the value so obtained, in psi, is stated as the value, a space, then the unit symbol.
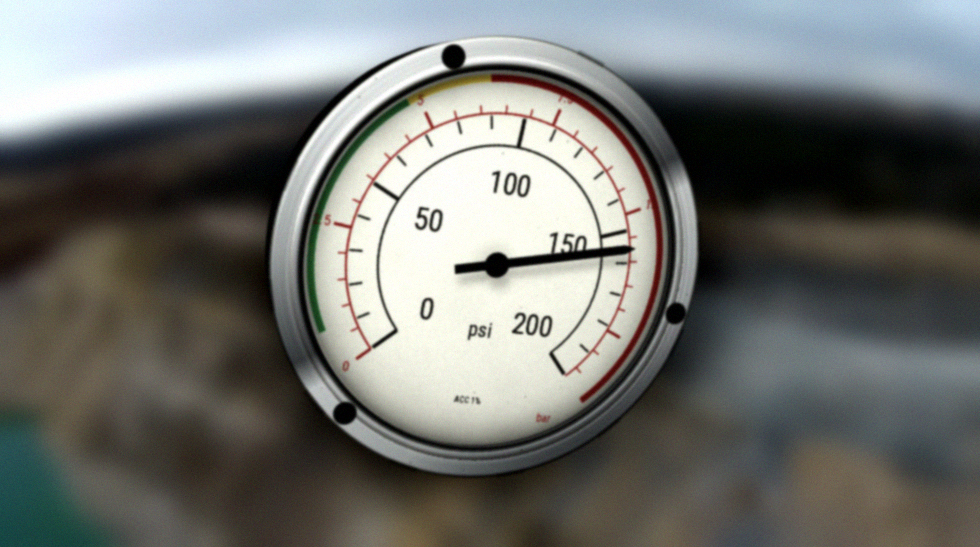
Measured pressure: 155 psi
